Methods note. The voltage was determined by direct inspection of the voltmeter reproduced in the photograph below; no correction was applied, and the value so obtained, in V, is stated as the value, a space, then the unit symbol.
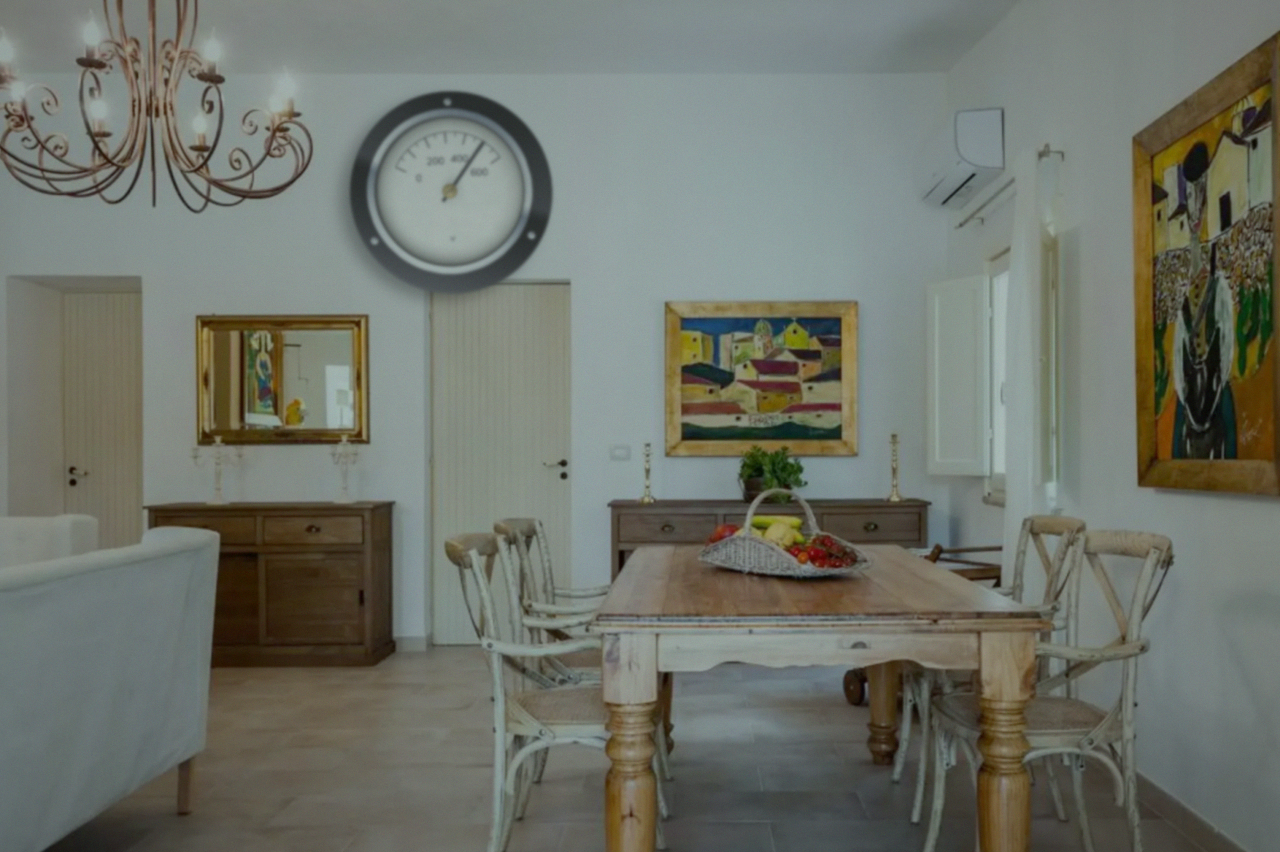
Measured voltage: 500 V
